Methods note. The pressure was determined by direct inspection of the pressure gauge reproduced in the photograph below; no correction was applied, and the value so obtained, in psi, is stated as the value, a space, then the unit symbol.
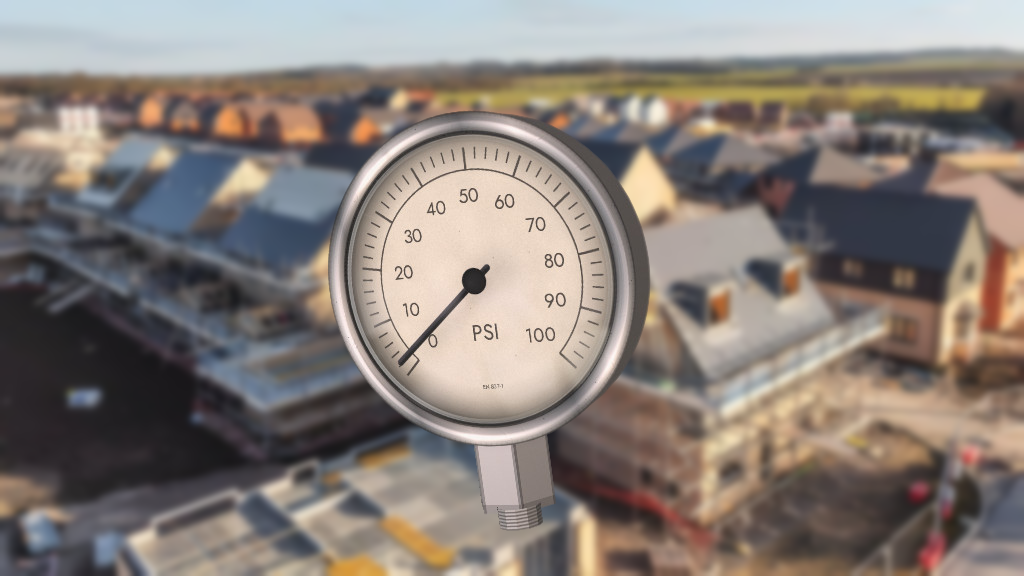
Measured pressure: 2 psi
